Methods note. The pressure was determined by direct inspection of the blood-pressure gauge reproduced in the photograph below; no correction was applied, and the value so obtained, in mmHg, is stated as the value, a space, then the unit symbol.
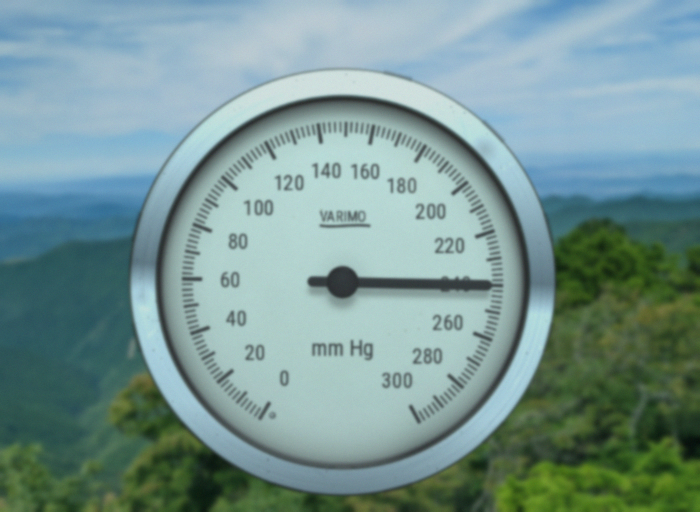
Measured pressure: 240 mmHg
